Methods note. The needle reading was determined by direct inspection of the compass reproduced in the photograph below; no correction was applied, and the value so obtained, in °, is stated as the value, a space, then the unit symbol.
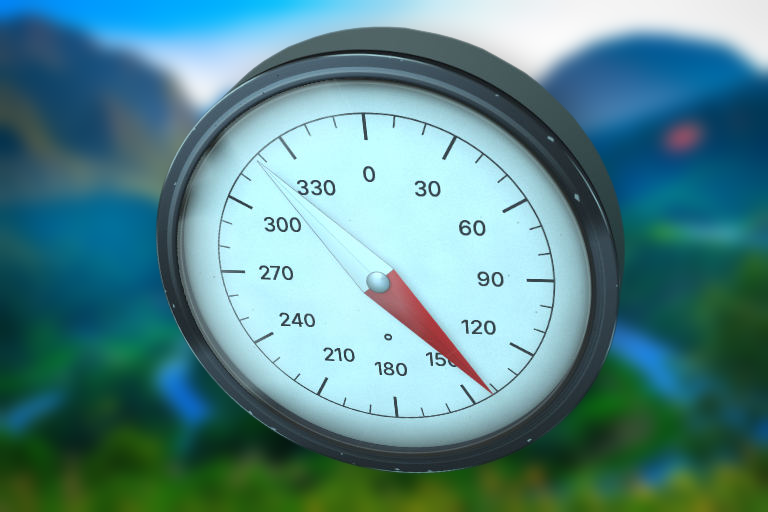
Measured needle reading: 140 °
